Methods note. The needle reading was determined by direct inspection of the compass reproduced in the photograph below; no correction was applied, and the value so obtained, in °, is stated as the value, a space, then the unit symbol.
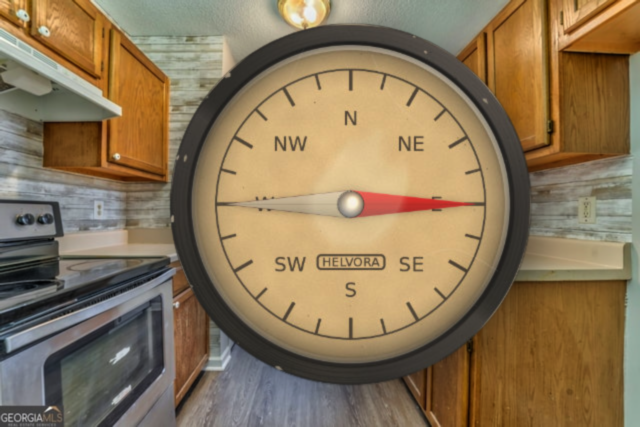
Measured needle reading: 90 °
